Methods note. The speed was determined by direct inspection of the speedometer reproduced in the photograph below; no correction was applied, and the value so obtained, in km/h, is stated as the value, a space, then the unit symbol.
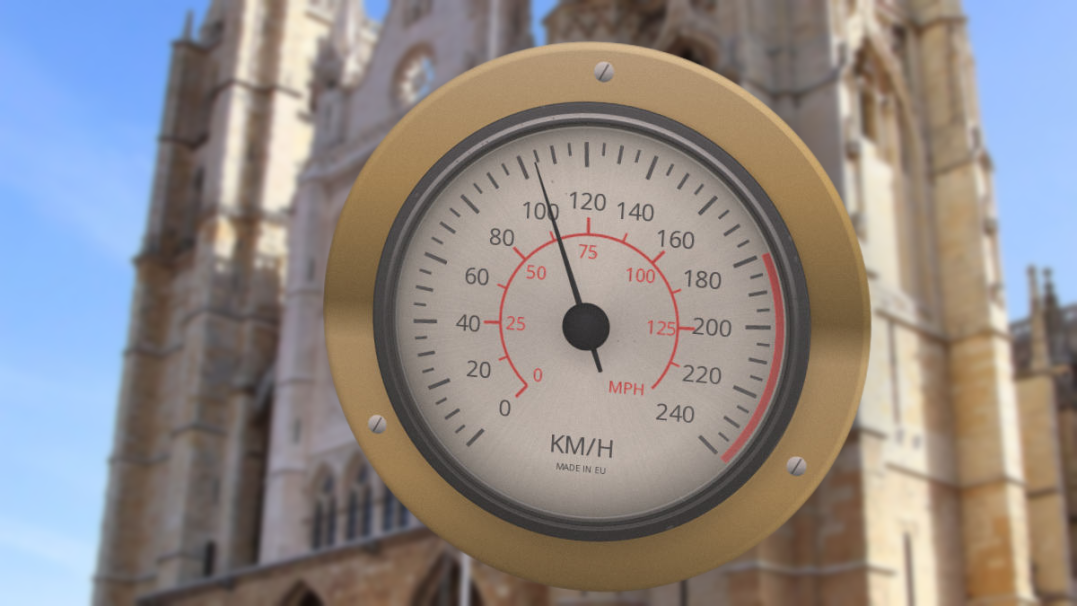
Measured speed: 105 km/h
